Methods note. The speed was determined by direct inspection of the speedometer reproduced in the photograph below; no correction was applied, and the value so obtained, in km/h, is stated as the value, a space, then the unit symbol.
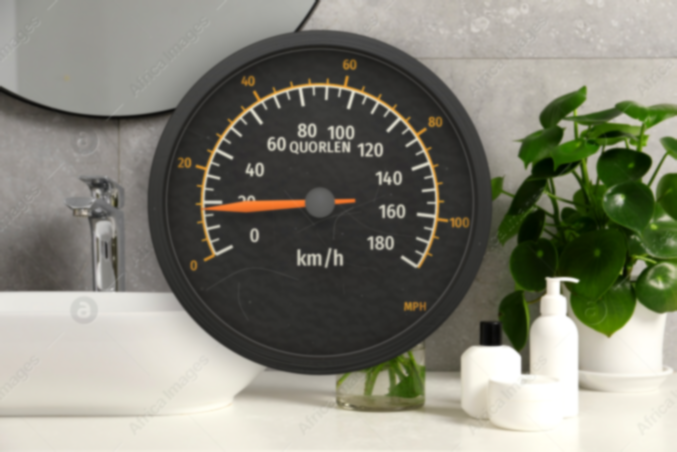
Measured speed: 17.5 km/h
